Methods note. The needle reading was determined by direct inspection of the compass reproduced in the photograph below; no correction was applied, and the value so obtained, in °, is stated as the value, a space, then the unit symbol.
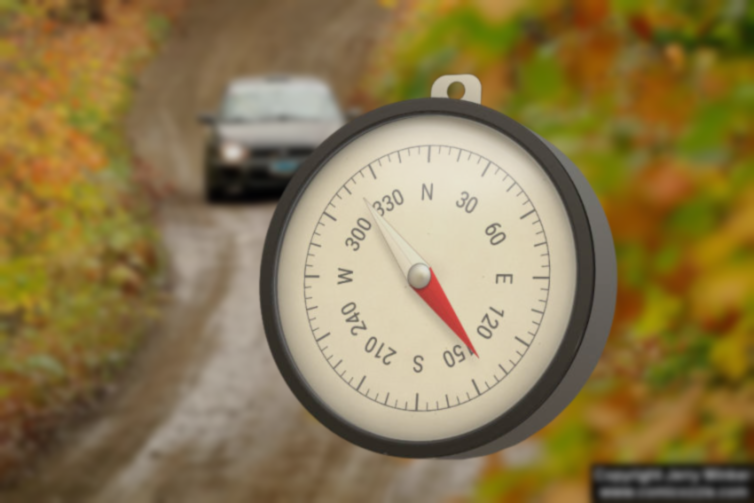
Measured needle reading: 140 °
